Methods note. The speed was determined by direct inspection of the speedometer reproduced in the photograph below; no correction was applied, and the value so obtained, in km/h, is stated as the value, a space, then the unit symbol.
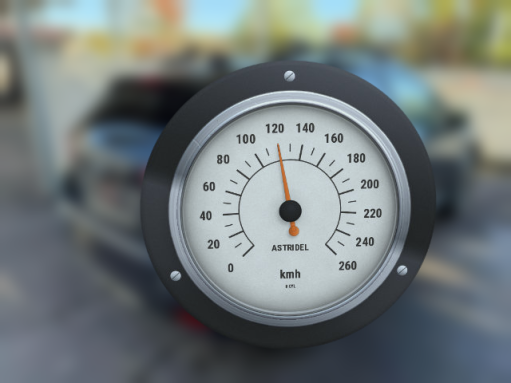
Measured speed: 120 km/h
